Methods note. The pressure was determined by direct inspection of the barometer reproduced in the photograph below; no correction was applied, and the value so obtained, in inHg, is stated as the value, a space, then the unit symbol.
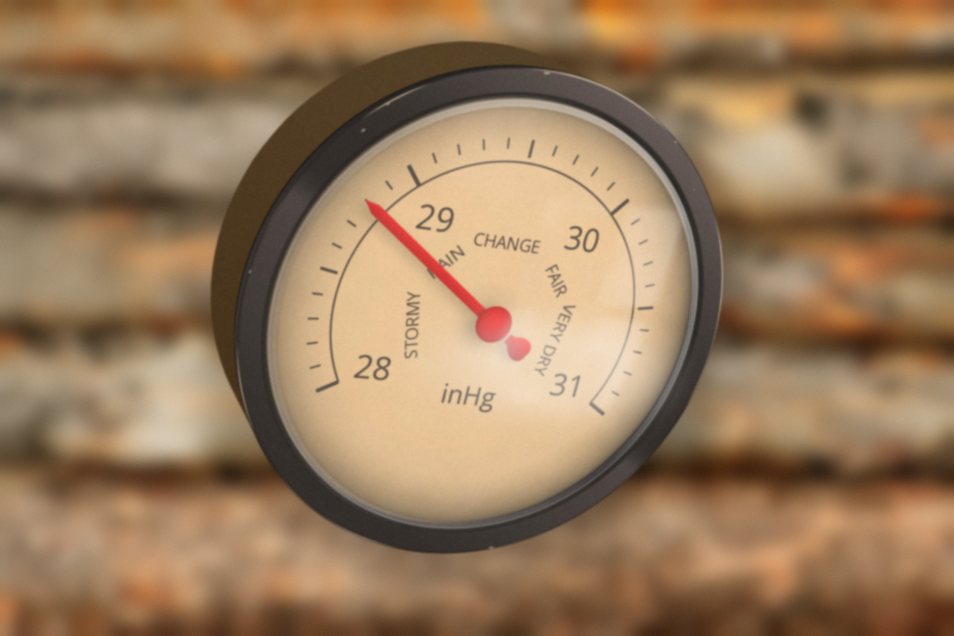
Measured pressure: 28.8 inHg
